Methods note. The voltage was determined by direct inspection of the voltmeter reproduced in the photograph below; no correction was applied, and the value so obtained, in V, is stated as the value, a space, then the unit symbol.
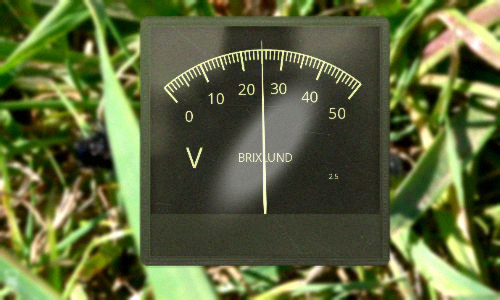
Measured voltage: 25 V
